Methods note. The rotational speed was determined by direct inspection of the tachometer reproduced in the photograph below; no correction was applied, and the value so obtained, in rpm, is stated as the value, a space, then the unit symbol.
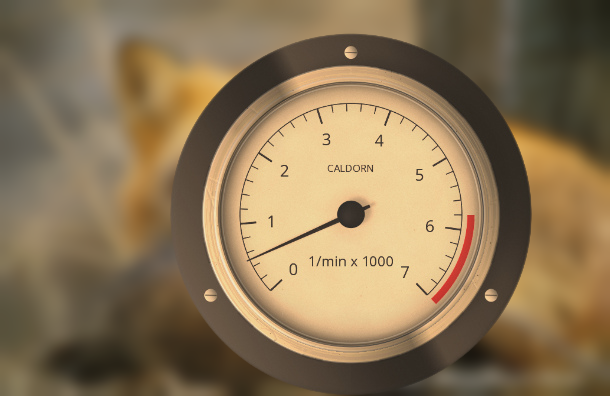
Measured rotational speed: 500 rpm
